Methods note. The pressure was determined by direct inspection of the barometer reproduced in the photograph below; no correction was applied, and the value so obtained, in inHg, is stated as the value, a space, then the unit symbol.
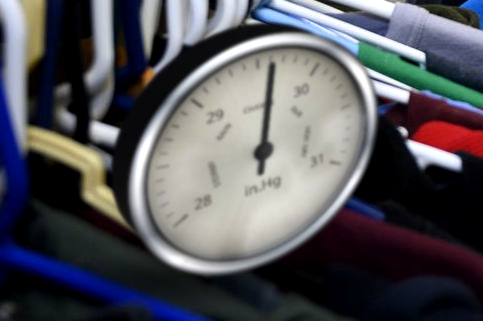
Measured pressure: 29.6 inHg
